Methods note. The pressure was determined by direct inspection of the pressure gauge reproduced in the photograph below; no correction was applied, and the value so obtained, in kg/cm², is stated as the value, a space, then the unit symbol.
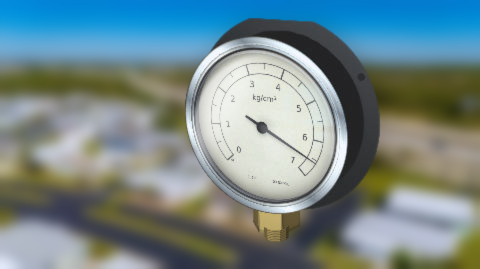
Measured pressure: 6.5 kg/cm²
